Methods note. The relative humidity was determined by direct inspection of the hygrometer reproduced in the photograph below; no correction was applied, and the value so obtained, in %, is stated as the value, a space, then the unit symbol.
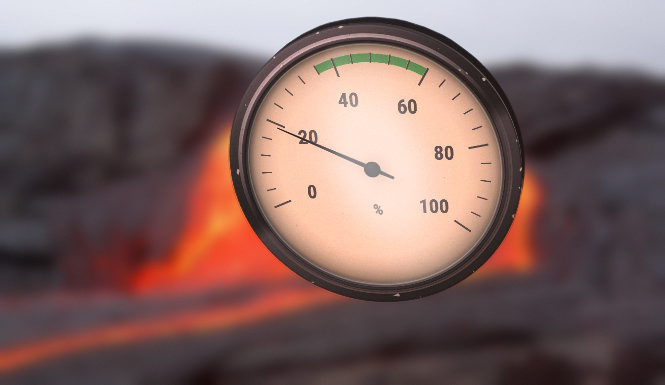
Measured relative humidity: 20 %
